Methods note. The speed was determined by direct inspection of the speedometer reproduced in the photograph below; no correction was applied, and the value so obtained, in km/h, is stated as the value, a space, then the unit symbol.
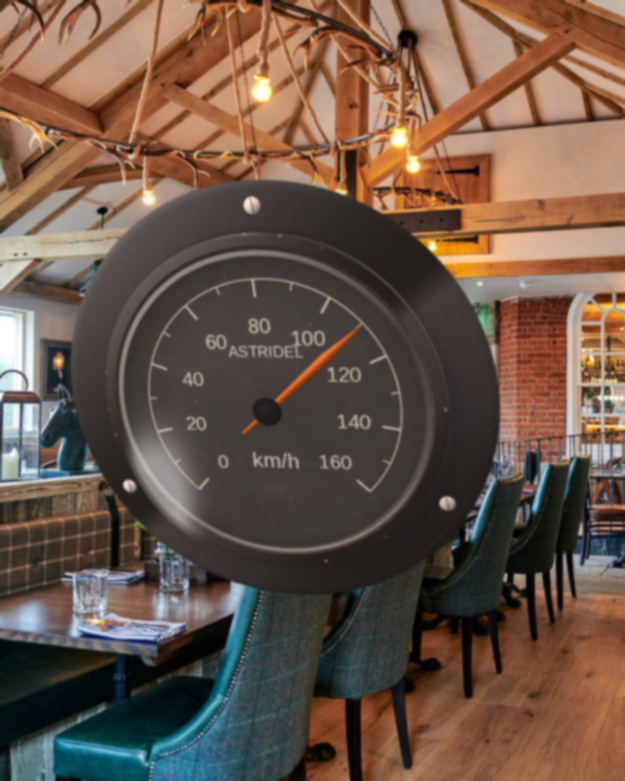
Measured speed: 110 km/h
